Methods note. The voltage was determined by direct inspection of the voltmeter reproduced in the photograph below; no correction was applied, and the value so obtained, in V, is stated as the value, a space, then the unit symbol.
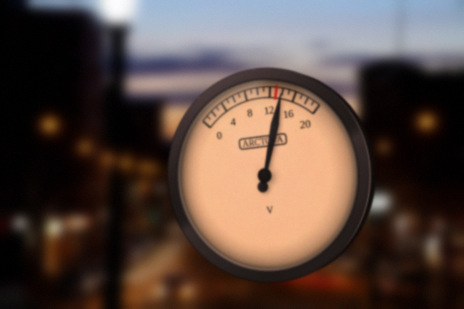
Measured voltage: 14 V
